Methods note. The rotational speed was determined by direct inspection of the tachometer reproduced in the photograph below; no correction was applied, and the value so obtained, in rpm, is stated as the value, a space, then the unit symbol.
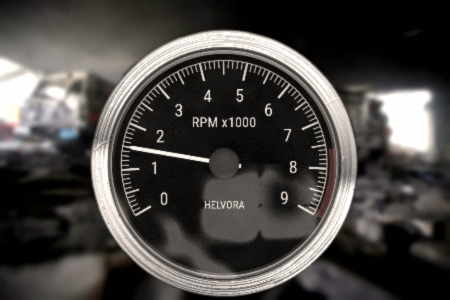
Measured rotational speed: 1500 rpm
